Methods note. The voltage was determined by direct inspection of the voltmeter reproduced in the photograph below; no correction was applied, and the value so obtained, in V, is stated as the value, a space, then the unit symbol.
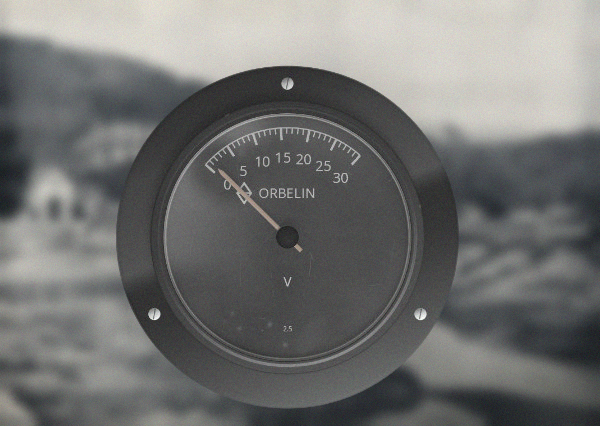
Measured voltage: 1 V
